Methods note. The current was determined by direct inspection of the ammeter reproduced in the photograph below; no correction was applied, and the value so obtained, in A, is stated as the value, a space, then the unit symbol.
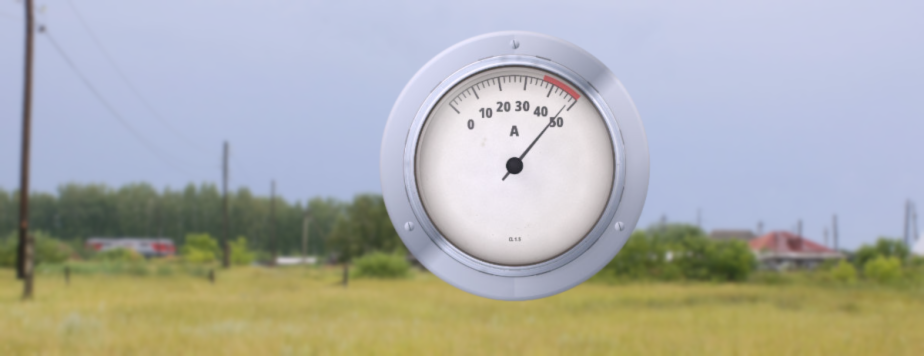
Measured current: 48 A
